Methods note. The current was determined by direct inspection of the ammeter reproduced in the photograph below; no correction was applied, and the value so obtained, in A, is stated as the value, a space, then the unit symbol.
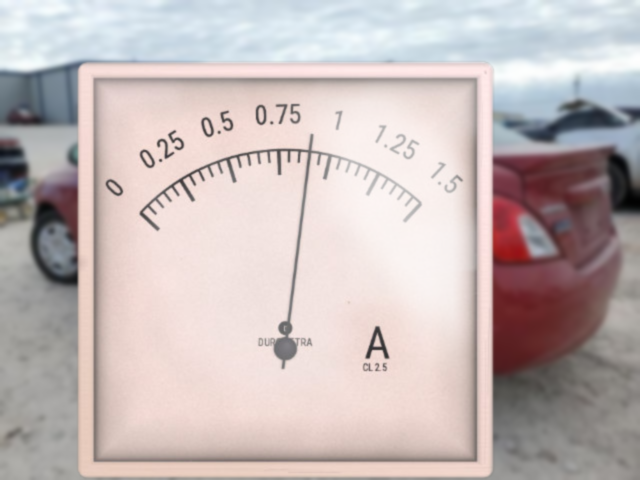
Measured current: 0.9 A
